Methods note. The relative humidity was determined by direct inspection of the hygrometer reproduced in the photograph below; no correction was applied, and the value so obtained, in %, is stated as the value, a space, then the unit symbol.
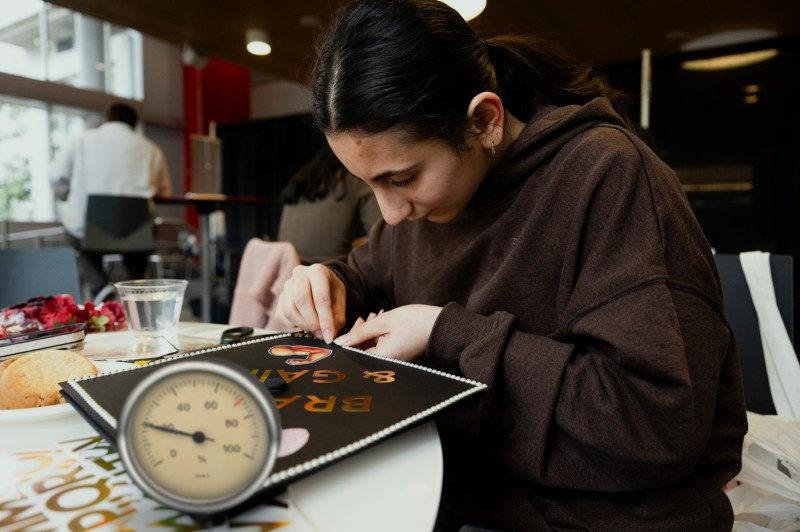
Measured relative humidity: 20 %
